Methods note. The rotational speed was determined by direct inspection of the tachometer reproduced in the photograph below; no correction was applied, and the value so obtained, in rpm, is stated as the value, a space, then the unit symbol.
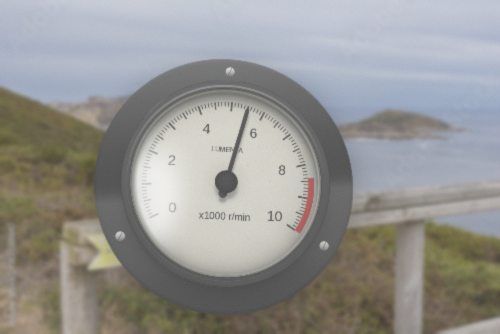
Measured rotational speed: 5500 rpm
